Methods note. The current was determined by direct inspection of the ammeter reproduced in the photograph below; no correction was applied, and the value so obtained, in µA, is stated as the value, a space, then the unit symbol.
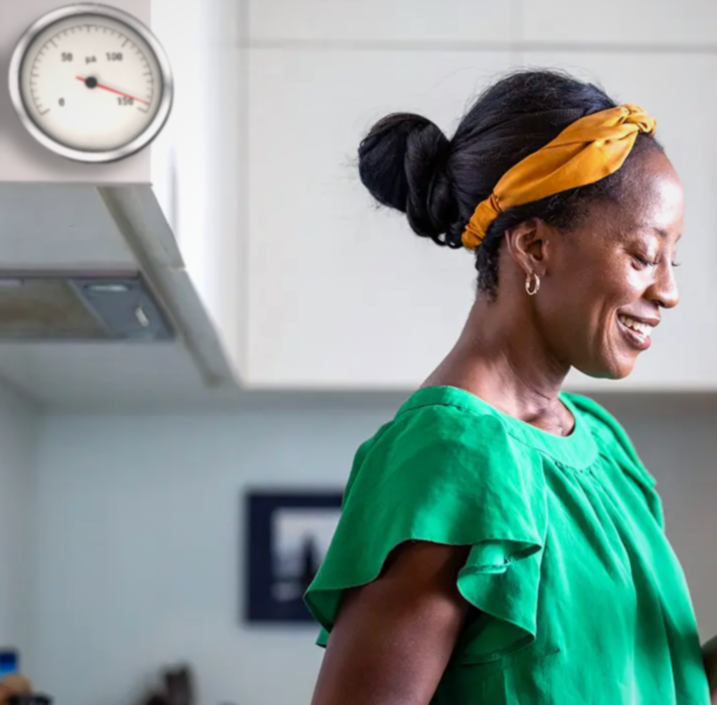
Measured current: 145 µA
